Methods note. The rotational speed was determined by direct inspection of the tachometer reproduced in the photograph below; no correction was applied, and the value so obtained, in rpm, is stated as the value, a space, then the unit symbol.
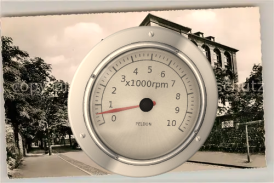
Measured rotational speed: 600 rpm
